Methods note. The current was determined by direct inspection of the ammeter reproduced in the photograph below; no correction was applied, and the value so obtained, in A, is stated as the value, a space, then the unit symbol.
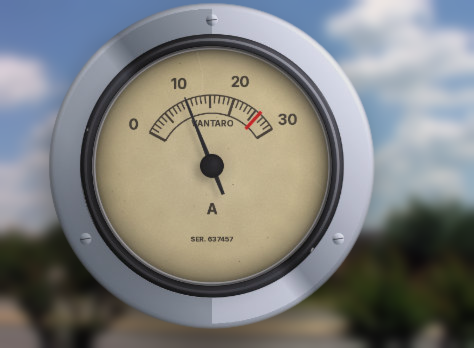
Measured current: 10 A
